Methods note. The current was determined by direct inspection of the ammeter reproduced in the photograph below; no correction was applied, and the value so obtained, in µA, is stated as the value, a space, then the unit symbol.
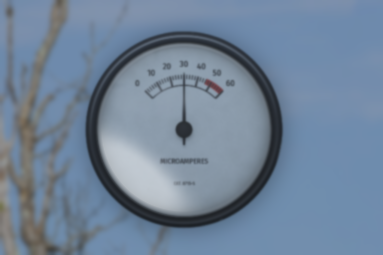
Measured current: 30 µA
